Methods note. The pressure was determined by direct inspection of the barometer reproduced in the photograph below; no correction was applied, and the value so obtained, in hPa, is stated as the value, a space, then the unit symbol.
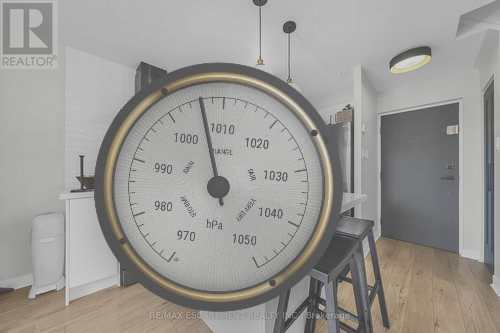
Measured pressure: 1006 hPa
